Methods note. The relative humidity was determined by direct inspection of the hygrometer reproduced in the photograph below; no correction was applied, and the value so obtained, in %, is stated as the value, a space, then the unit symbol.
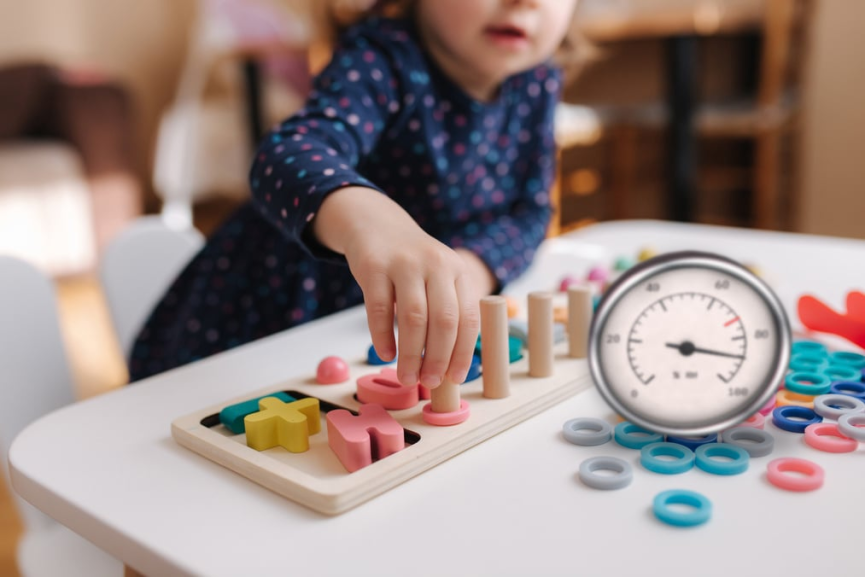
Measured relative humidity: 88 %
